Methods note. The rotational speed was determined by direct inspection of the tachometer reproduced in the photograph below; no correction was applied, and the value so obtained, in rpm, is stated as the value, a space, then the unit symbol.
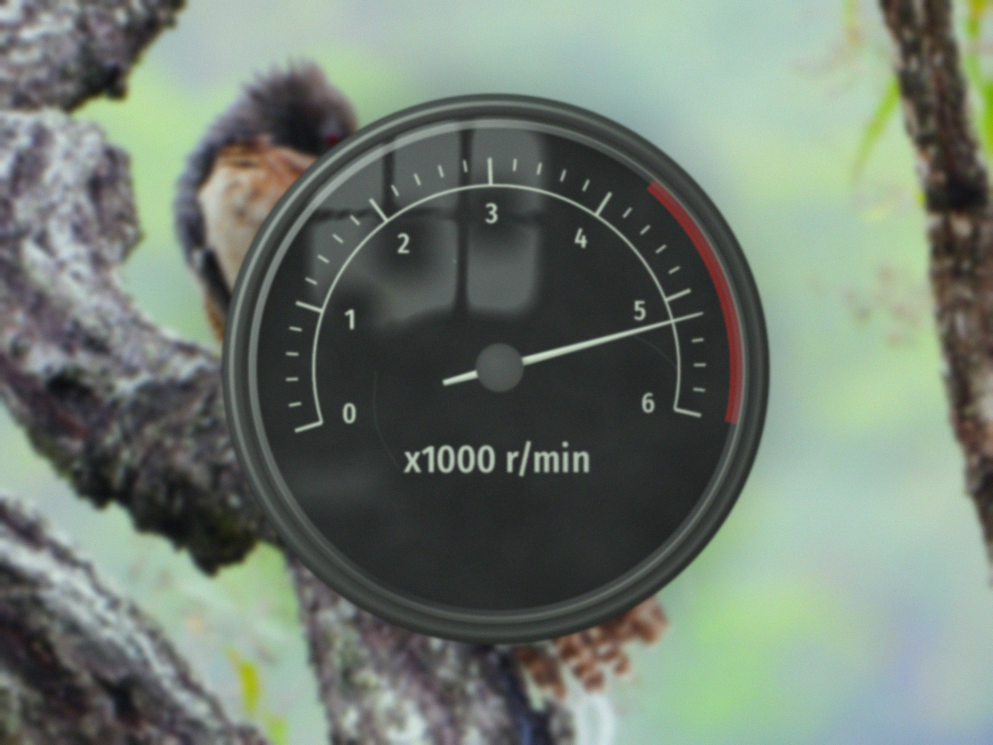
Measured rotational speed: 5200 rpm
